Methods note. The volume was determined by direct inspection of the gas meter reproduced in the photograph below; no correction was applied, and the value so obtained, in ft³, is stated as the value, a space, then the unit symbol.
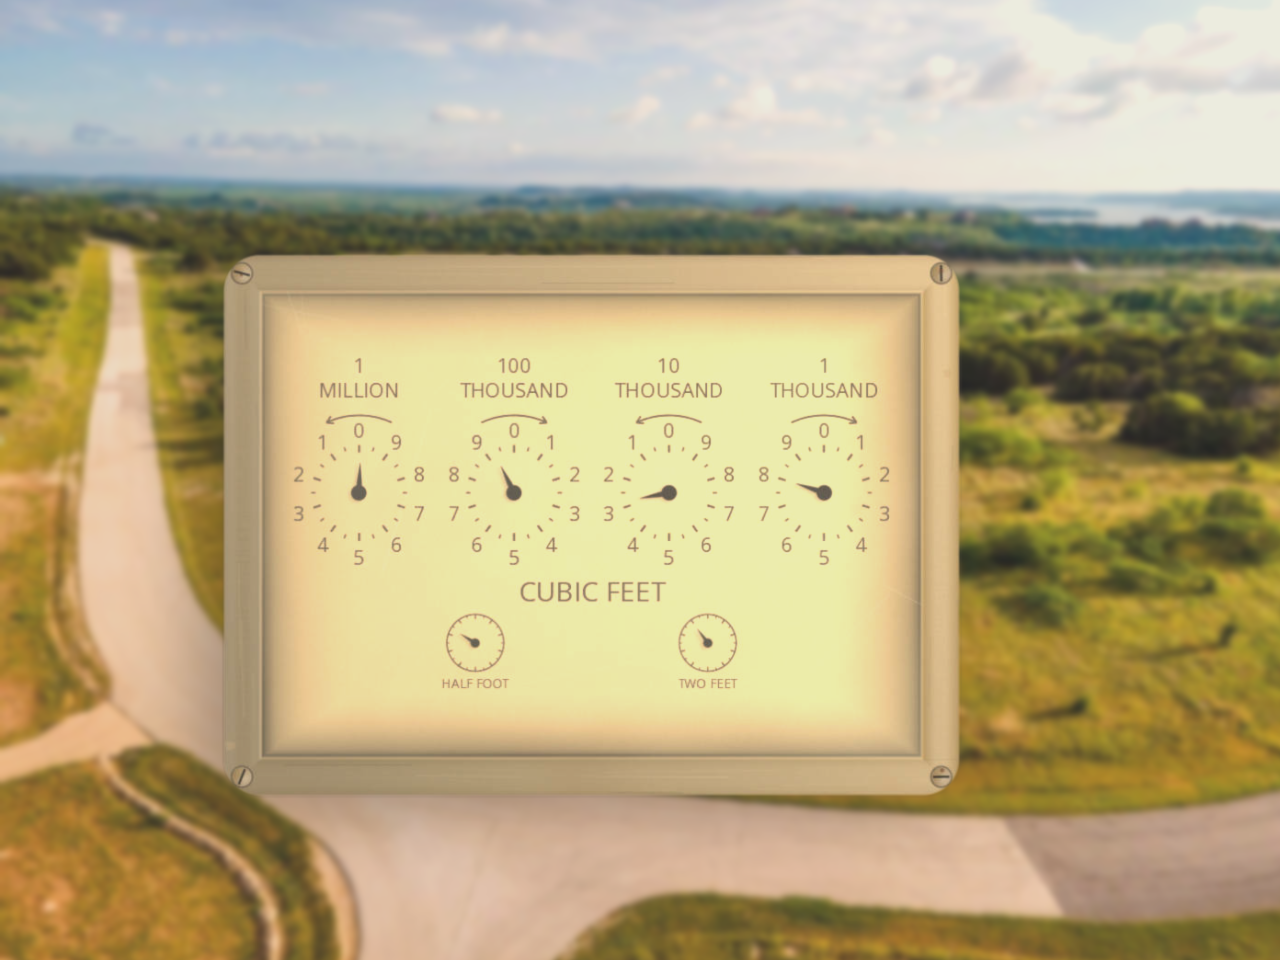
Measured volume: 992800 ft³
